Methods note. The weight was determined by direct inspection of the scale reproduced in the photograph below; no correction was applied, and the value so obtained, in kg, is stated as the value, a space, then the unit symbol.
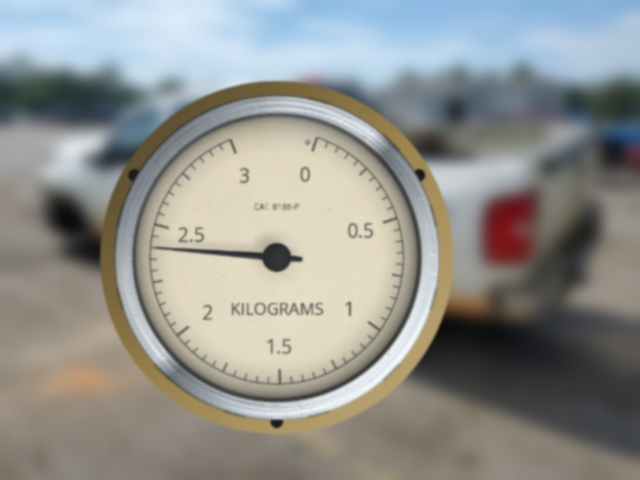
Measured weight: 2.4 kg
